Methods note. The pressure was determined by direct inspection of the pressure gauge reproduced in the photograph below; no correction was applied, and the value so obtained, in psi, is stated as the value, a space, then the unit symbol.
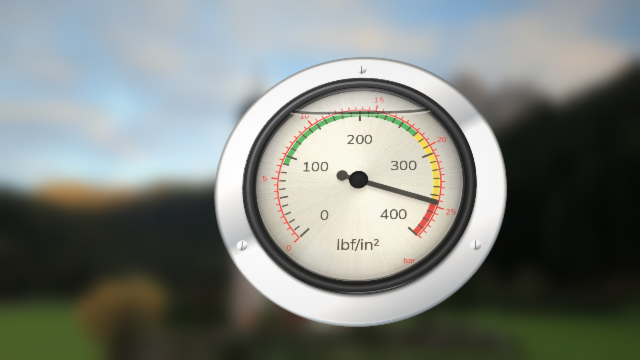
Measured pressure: 360 psi
